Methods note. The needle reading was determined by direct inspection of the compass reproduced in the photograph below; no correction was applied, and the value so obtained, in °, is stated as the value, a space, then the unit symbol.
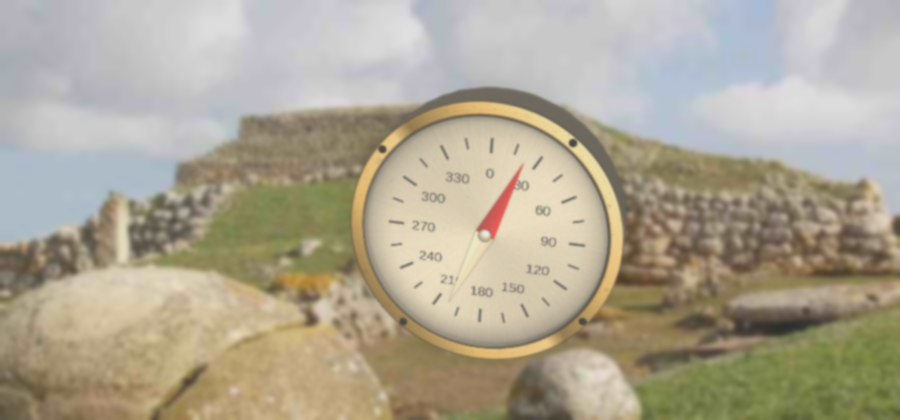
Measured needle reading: 22.5 °
